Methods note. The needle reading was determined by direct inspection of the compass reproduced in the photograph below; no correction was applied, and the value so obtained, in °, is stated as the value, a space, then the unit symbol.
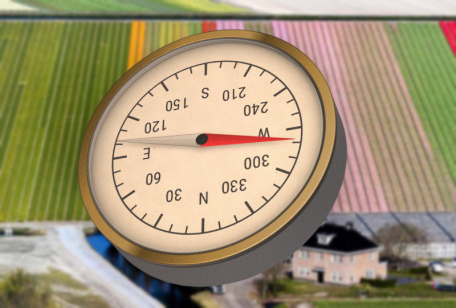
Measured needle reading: 280 °
